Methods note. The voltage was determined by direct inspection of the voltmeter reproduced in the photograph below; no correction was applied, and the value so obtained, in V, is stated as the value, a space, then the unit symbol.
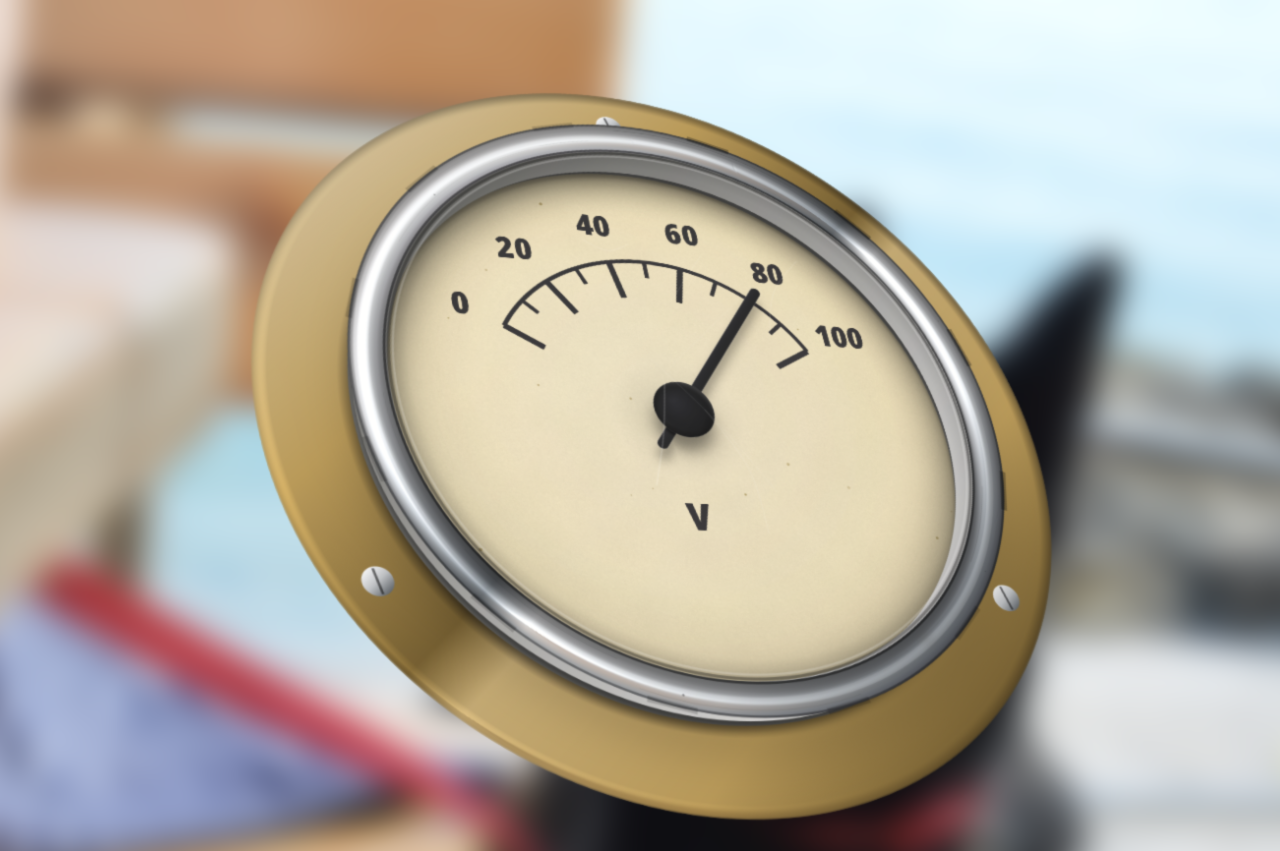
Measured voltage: 80 V
